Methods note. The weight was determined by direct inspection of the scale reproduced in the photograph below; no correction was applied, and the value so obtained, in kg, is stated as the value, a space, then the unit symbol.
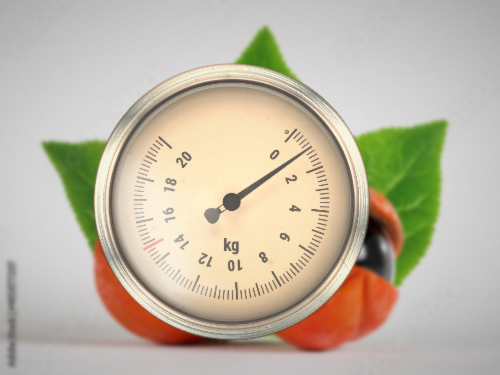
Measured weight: 1 kg
